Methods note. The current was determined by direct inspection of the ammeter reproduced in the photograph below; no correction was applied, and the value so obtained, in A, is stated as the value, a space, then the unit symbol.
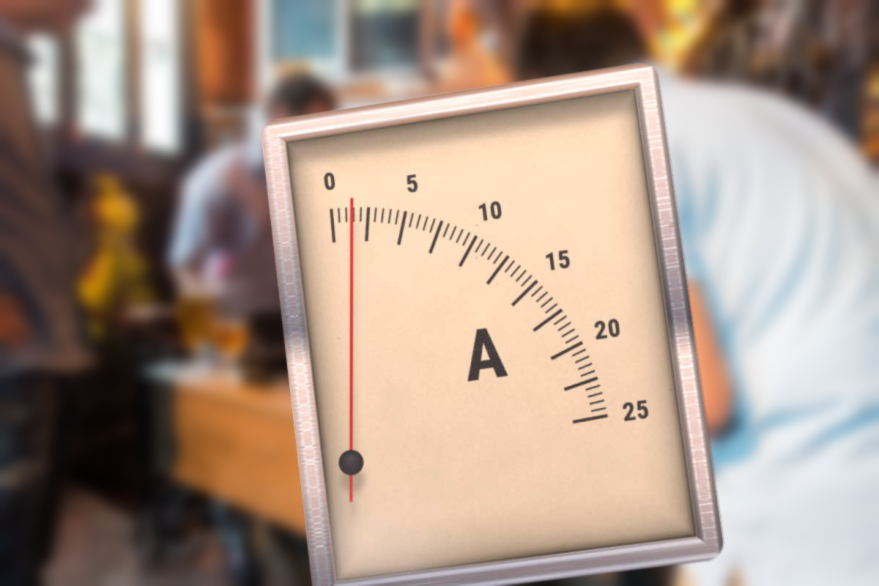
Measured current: 1.5 A
